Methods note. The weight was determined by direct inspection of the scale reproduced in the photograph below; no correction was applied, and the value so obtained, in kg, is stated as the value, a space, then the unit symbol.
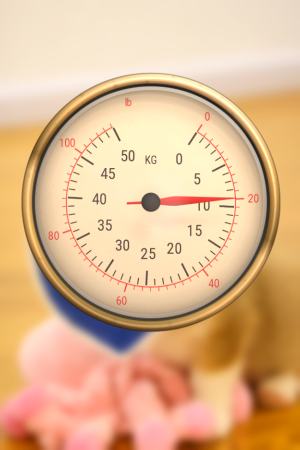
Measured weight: 9 kg
